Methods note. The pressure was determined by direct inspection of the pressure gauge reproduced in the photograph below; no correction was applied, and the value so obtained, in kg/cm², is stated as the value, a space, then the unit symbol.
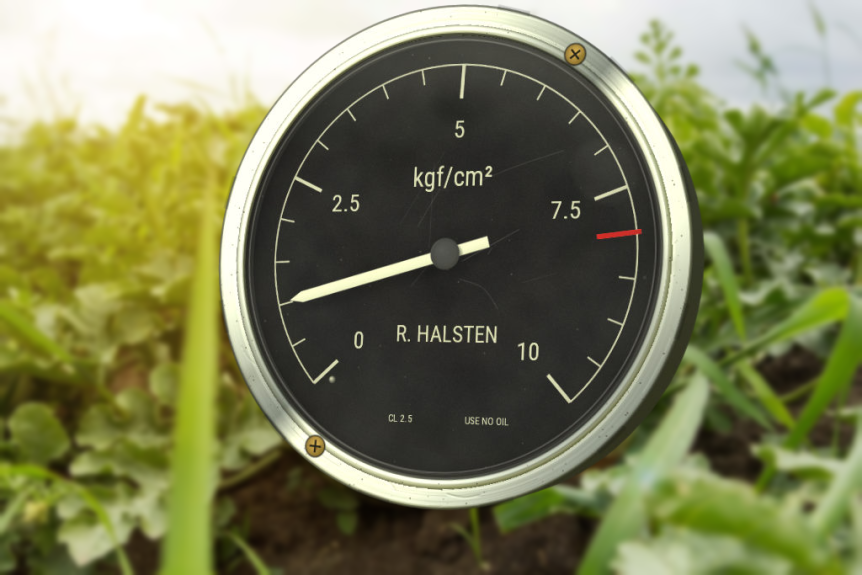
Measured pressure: 1 kg/cm²
